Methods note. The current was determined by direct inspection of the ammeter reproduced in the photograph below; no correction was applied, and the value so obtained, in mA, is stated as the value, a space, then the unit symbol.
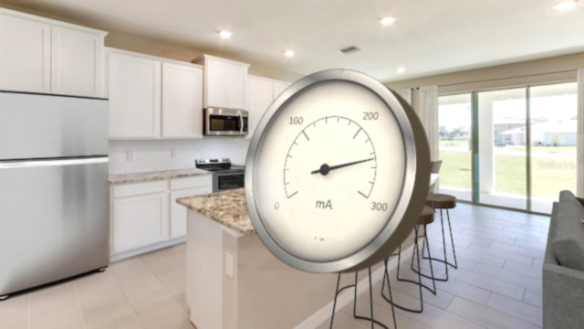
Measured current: 250 mA
